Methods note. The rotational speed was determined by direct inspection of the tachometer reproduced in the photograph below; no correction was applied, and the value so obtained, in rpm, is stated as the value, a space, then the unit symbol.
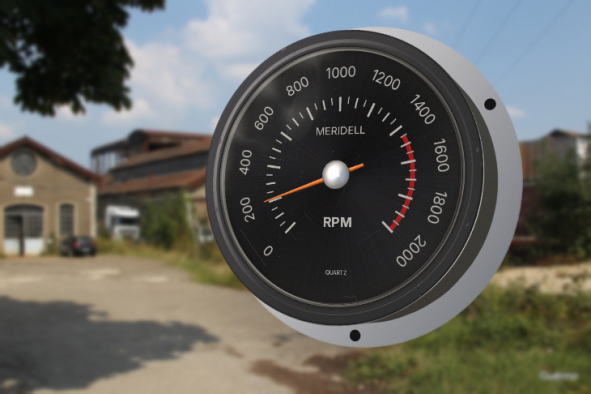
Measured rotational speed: 200 rpm
